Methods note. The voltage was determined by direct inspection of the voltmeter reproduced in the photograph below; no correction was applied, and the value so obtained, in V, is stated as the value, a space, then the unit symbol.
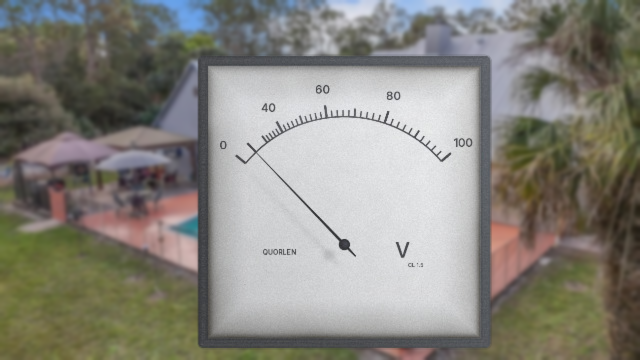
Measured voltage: 20 V
